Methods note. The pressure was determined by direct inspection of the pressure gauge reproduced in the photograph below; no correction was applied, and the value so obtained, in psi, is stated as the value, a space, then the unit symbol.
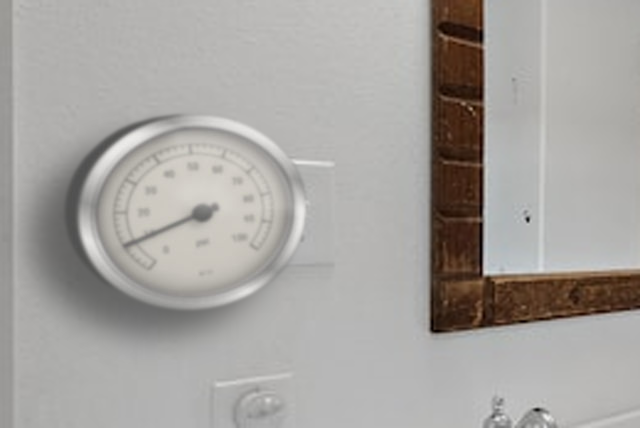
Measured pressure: 10 psi
